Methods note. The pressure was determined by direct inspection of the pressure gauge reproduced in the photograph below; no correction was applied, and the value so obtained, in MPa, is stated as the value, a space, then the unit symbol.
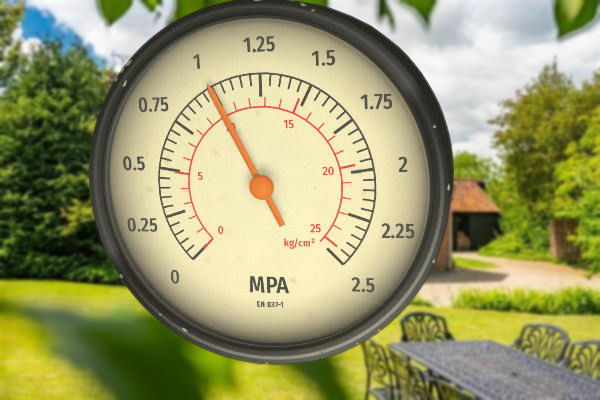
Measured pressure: 1 MPa
